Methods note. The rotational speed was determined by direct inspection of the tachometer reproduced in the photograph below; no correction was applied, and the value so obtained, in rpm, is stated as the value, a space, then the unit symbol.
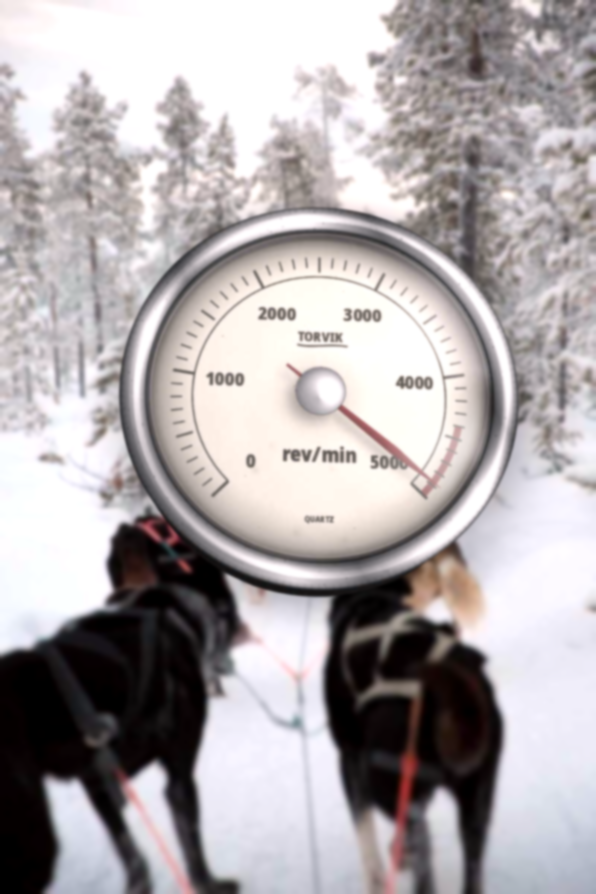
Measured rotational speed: 4900 rpm
